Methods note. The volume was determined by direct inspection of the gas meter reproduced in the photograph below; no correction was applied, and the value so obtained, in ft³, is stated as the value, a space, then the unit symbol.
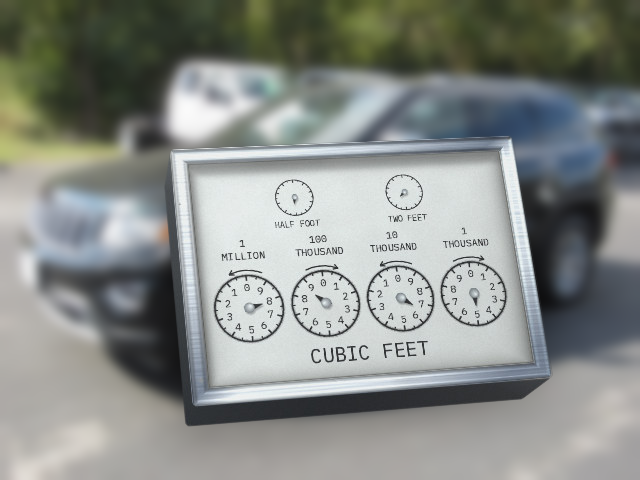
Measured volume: 786500 ft³
